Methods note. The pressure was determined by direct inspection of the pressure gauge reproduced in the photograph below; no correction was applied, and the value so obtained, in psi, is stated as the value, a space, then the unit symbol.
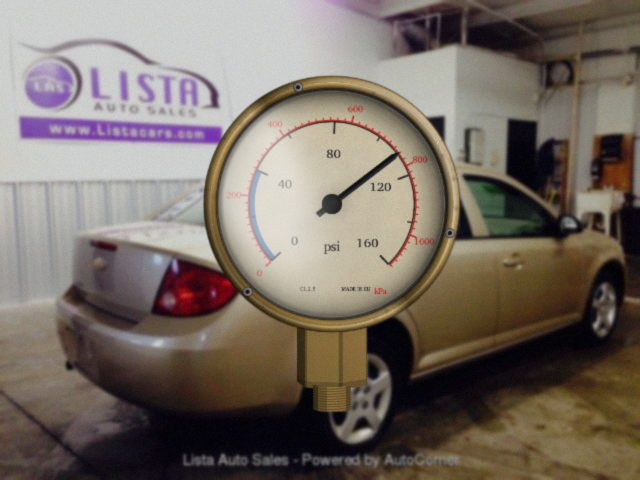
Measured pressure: 110 psi
